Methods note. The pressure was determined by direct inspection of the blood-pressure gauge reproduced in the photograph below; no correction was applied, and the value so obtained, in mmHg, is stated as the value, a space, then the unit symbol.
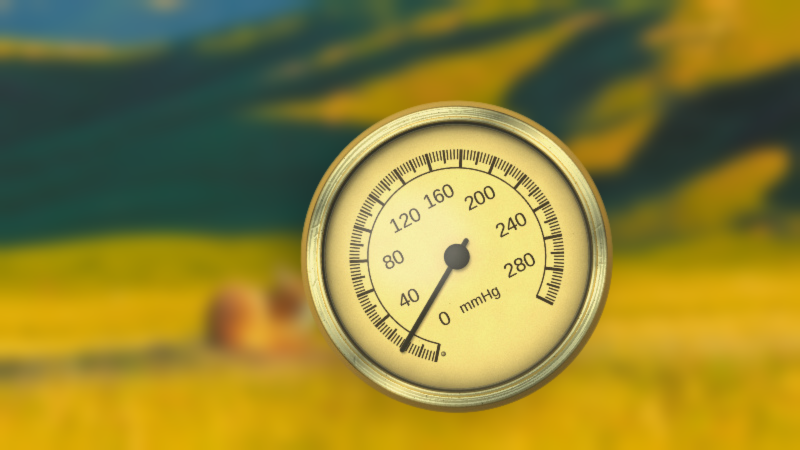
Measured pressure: 20 mmHg
